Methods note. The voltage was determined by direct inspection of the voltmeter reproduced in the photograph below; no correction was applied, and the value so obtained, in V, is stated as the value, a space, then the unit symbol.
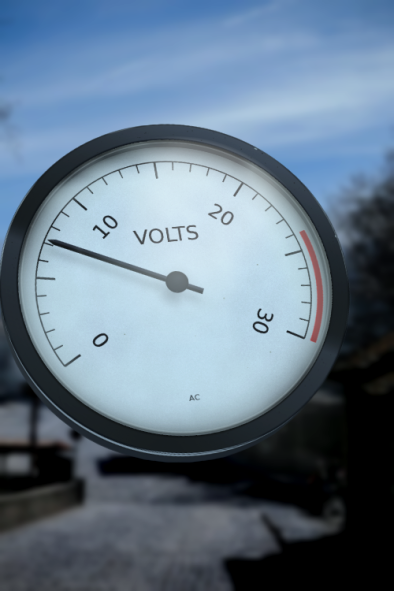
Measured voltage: 7 V
